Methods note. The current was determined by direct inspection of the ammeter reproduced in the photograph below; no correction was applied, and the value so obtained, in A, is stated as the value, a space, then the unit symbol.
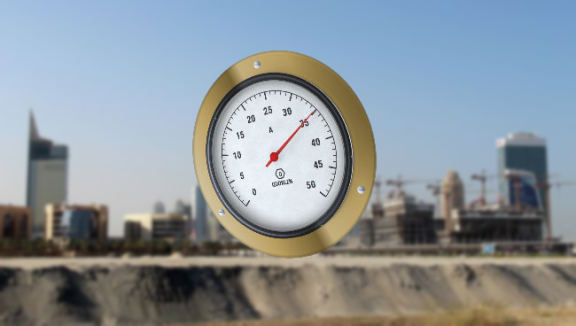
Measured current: 35 A
